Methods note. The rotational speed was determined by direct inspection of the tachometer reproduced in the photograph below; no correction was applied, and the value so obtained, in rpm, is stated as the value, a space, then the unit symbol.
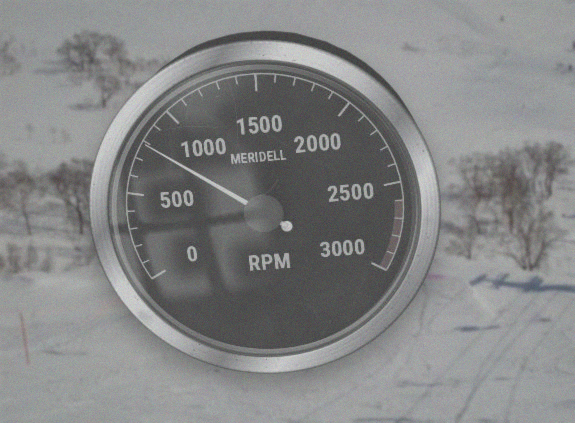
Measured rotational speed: 800 rpm
